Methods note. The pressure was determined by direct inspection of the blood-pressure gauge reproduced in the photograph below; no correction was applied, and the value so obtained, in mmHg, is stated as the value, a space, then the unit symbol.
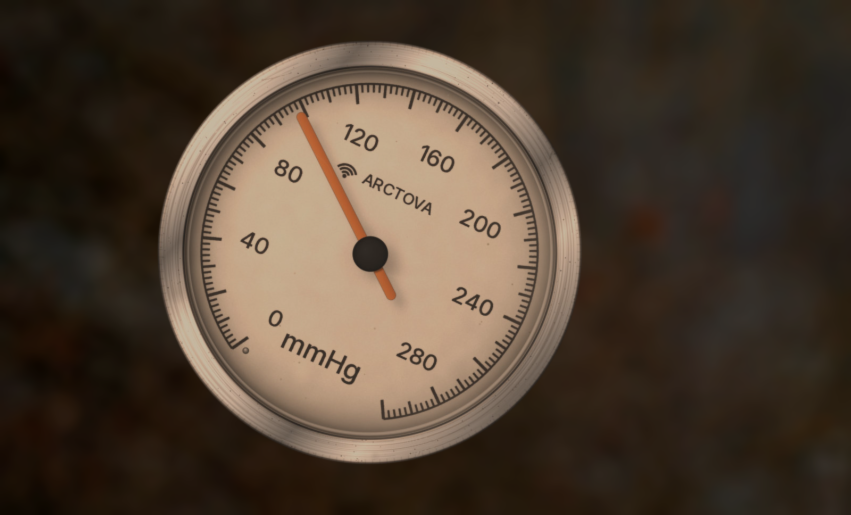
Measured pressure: 98 mmHg
